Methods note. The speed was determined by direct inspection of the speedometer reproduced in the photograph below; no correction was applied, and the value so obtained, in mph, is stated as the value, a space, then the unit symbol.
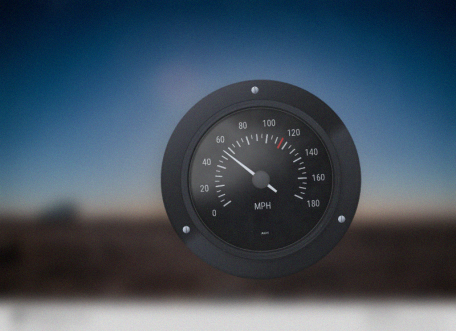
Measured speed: 55 mph
